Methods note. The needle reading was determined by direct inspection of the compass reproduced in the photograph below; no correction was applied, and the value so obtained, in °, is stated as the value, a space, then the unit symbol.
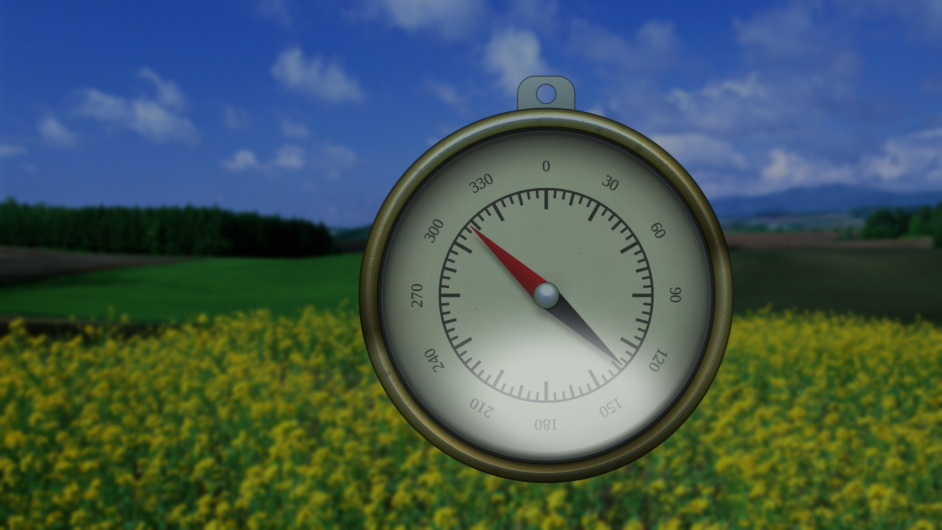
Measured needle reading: 312.5 °
